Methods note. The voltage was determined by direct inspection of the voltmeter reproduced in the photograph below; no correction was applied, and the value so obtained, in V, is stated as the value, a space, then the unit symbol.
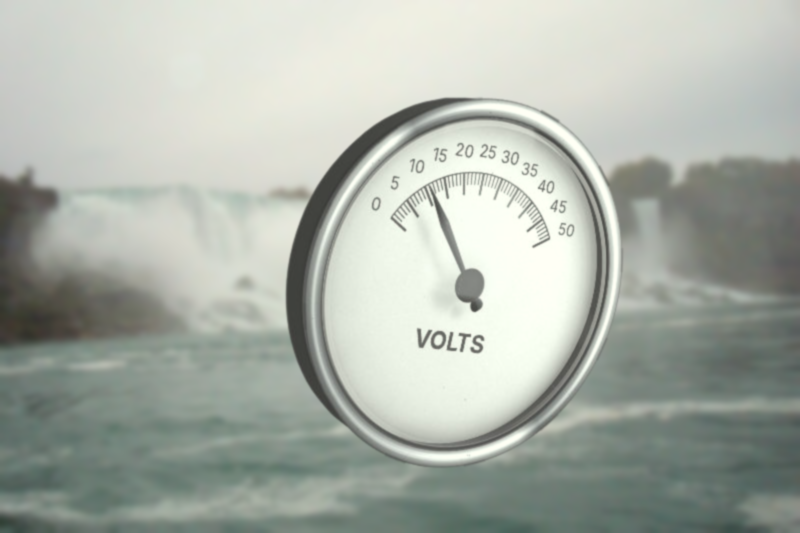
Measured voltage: 10 V
